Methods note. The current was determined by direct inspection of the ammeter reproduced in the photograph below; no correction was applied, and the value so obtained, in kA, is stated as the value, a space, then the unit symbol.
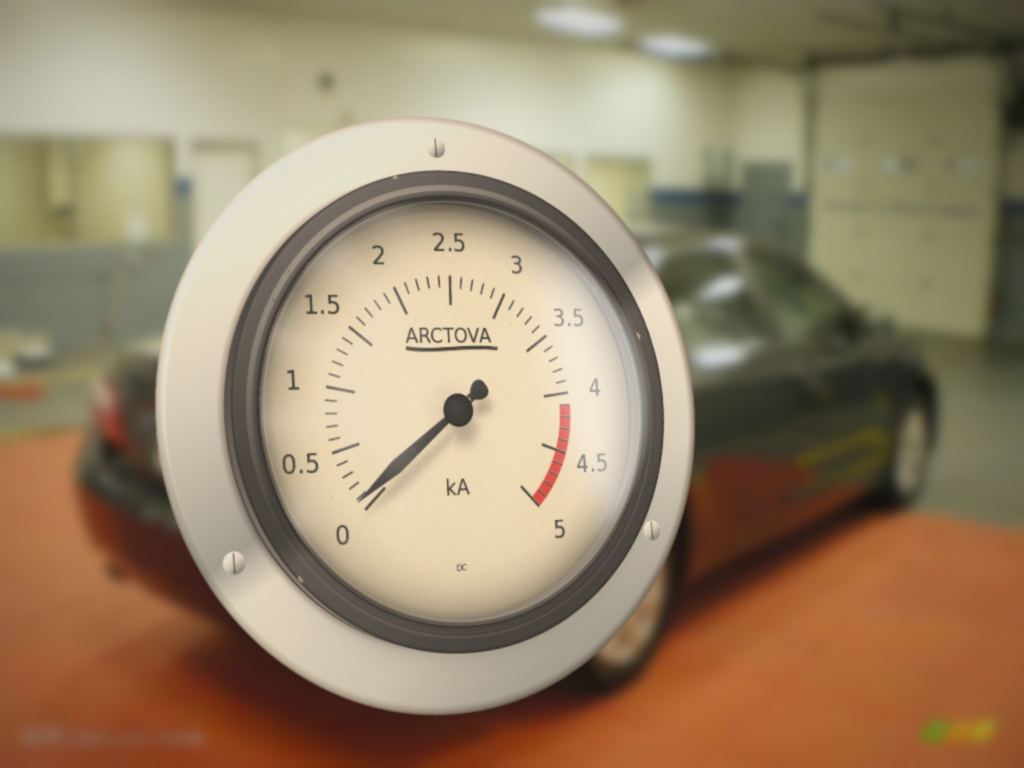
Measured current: 0.1 kA
